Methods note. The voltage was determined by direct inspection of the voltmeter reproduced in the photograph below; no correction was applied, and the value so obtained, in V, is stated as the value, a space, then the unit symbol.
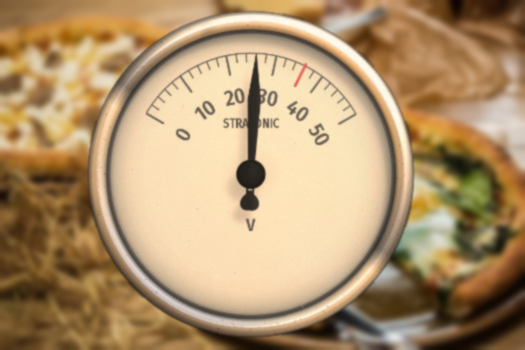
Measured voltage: 26 V
